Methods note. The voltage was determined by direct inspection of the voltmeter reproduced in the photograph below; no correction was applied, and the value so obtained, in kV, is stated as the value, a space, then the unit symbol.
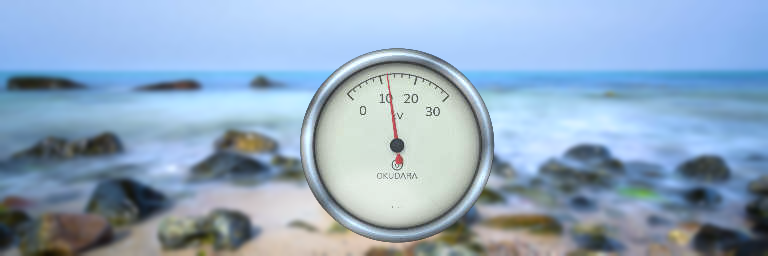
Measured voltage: 12 kV
